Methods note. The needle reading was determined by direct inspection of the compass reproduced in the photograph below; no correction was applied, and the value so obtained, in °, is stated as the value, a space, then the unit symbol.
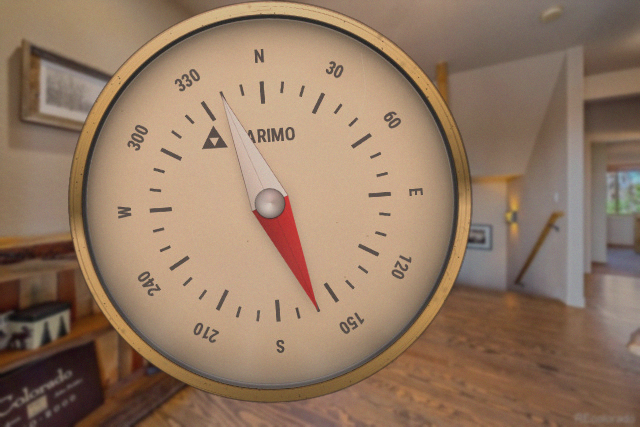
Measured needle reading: 160 °
